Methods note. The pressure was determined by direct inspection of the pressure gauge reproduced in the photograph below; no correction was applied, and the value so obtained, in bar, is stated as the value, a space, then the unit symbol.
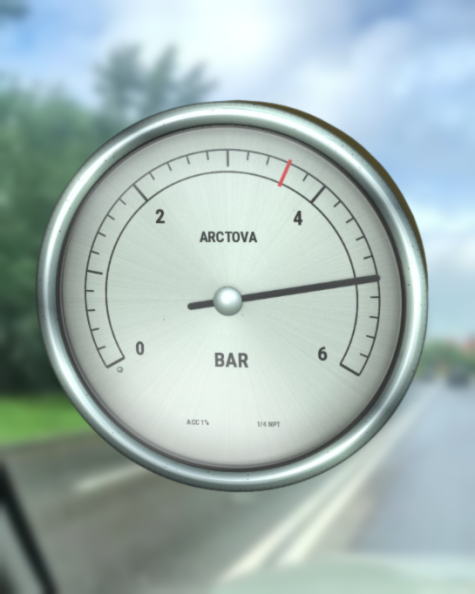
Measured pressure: 5 bar
